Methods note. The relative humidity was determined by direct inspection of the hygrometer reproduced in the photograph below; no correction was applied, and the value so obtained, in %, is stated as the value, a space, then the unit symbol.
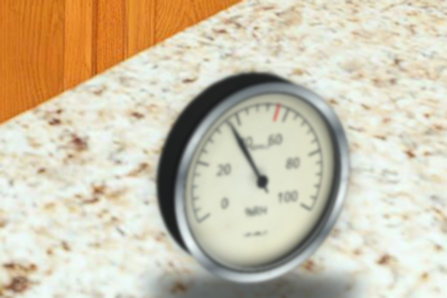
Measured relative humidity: 36 %
